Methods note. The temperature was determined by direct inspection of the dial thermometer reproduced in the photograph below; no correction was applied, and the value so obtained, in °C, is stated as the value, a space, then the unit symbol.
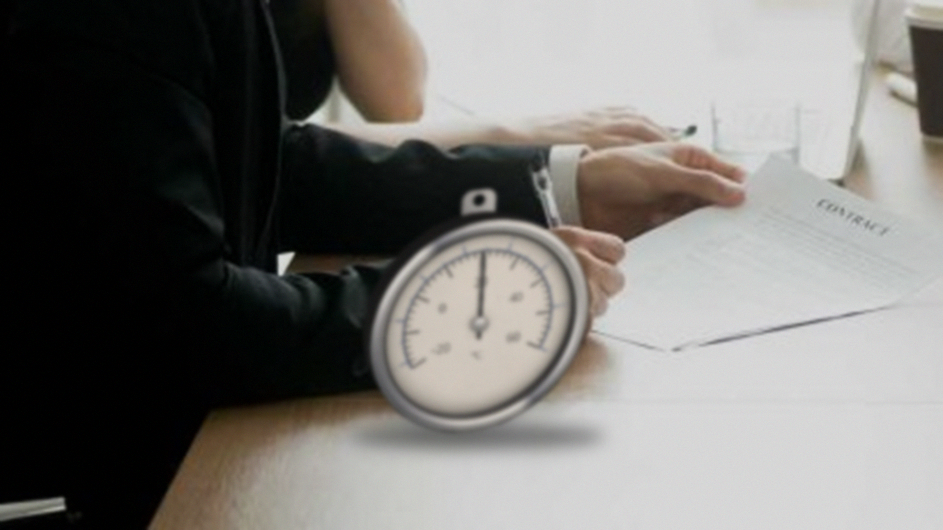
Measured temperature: 20 °C
